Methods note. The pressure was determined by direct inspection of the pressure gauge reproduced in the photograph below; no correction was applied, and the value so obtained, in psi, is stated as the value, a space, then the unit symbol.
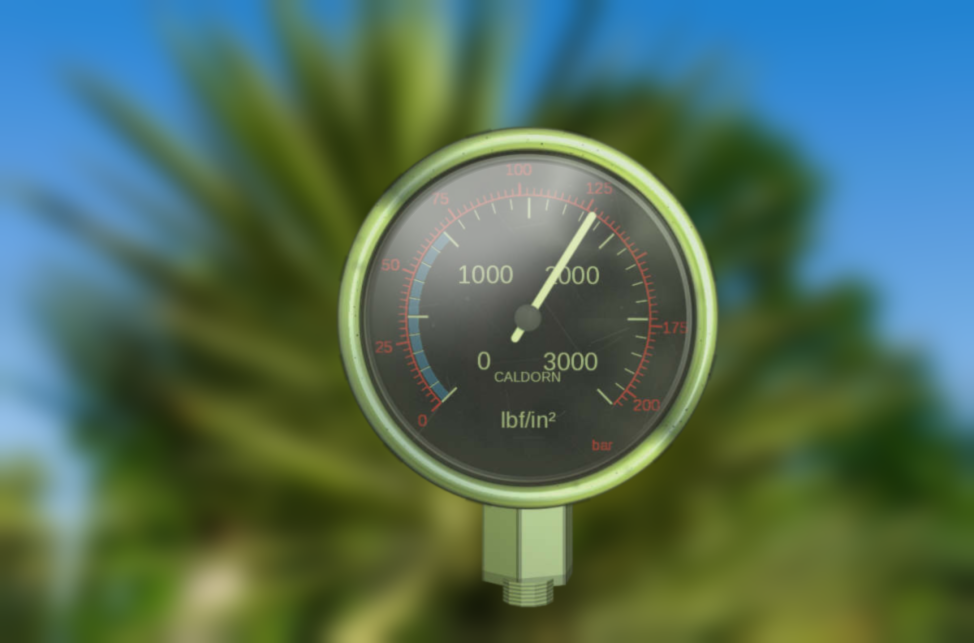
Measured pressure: 1850 psi
